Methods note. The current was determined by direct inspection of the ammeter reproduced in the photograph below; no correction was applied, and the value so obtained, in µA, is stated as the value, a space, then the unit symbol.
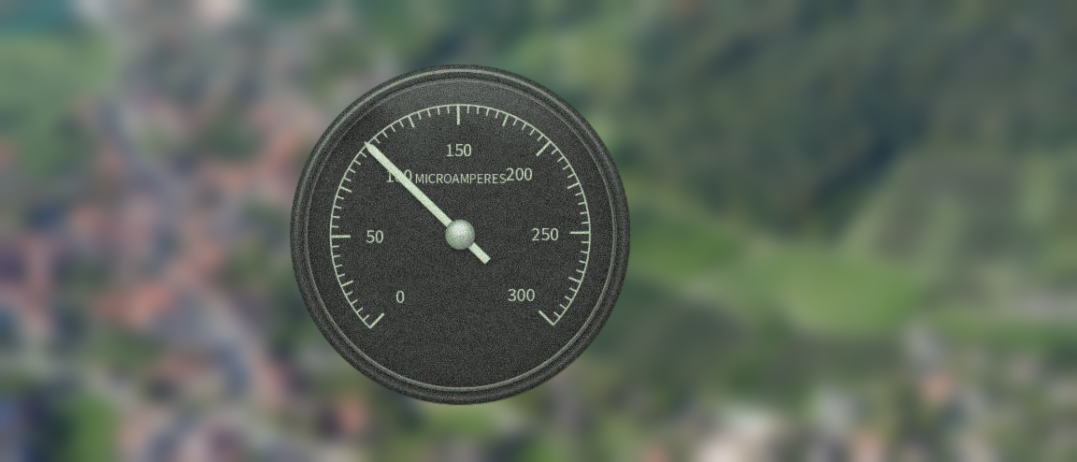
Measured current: 100 µA
